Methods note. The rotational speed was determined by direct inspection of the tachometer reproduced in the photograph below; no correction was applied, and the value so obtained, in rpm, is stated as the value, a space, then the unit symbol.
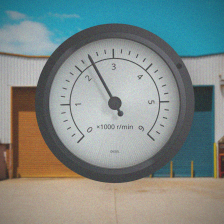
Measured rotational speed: 2400 rpm
